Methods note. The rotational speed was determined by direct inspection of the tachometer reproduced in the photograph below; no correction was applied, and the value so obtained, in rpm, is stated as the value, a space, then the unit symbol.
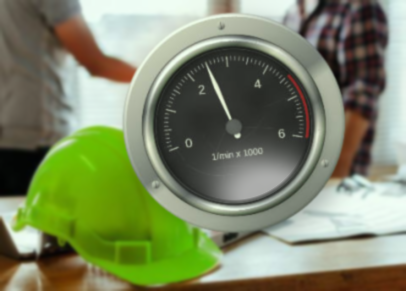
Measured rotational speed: 2500 rpm
